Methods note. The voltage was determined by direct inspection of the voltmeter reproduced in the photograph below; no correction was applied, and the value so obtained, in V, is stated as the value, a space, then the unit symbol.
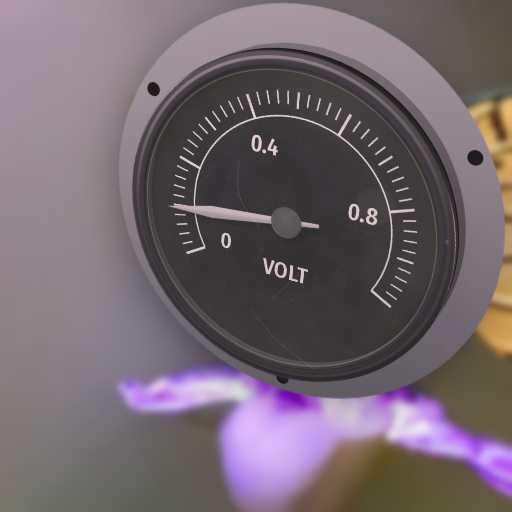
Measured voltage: 0.1 V
